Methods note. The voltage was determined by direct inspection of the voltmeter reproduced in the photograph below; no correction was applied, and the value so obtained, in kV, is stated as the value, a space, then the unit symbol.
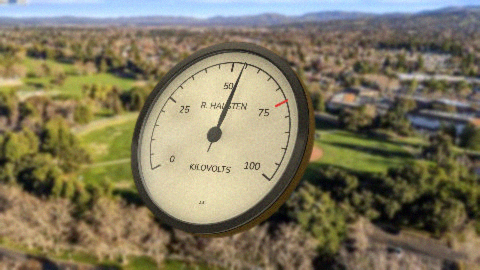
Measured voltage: 55 kV
